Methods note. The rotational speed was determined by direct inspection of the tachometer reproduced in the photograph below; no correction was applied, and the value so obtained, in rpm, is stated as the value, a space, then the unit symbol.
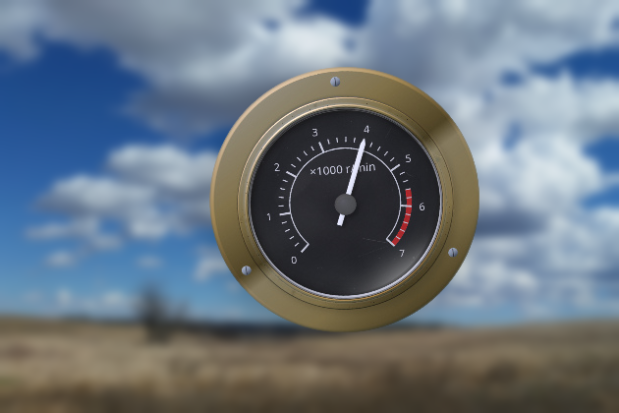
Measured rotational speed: 4000 rpm
